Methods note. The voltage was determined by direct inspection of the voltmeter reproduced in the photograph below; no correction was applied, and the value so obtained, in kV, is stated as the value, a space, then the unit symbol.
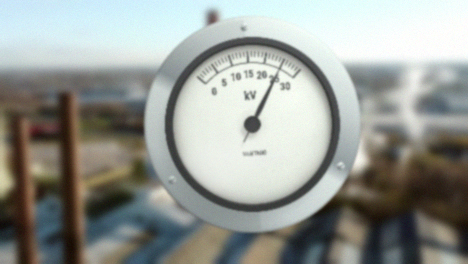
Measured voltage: 25 kV
